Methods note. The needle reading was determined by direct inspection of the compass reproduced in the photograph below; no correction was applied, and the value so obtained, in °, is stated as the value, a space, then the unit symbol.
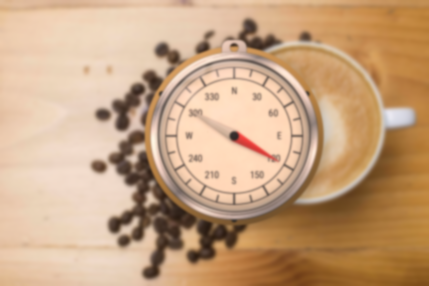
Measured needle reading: 120 °
